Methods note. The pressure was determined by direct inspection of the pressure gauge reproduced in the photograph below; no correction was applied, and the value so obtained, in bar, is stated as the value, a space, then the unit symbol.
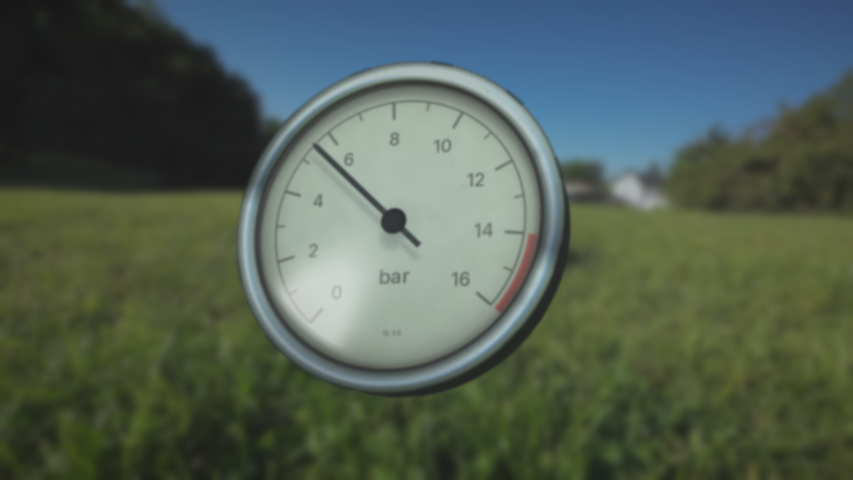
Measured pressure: 5.5 bar
